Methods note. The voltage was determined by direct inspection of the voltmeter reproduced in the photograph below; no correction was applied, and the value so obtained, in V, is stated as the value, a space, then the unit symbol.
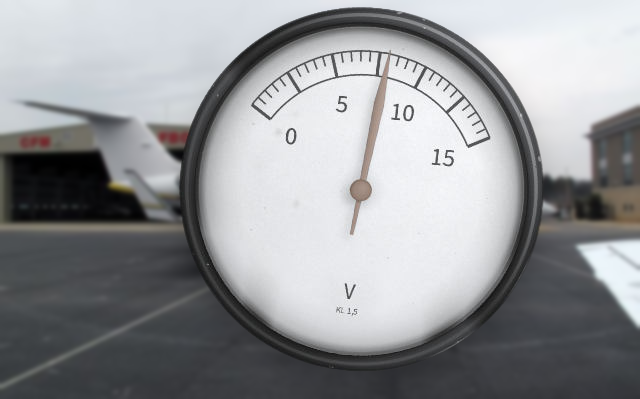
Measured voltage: 8 V
